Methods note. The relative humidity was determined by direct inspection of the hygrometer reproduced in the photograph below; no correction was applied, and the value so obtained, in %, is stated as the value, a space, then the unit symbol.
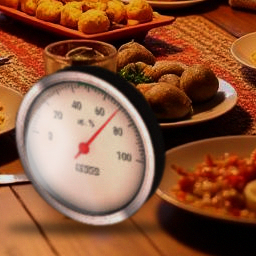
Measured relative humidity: 70 %
